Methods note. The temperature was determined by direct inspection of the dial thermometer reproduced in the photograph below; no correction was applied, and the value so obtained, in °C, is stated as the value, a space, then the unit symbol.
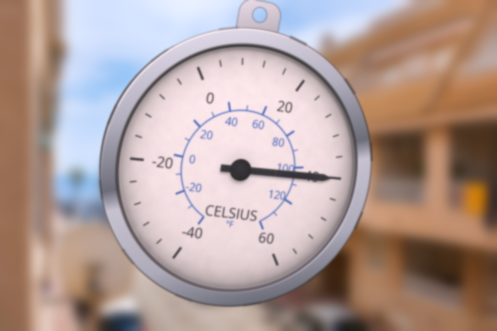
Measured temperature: 40 °C
